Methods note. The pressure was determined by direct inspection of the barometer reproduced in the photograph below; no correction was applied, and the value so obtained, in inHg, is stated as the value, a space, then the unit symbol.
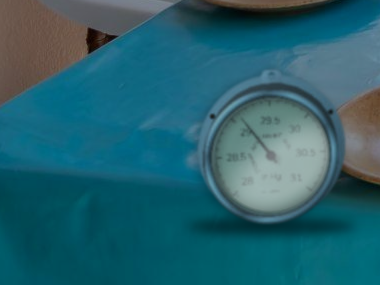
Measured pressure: 29.1 inHg
